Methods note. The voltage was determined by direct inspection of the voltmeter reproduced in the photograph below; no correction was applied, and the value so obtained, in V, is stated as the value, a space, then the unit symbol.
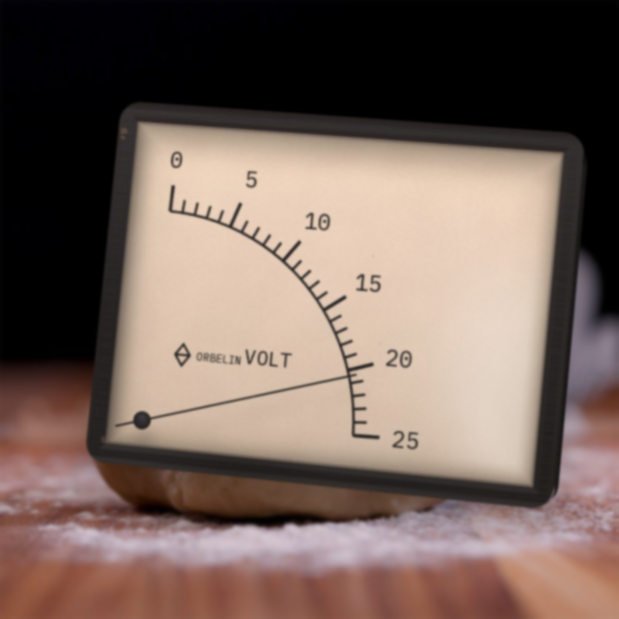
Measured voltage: 20.5 V
